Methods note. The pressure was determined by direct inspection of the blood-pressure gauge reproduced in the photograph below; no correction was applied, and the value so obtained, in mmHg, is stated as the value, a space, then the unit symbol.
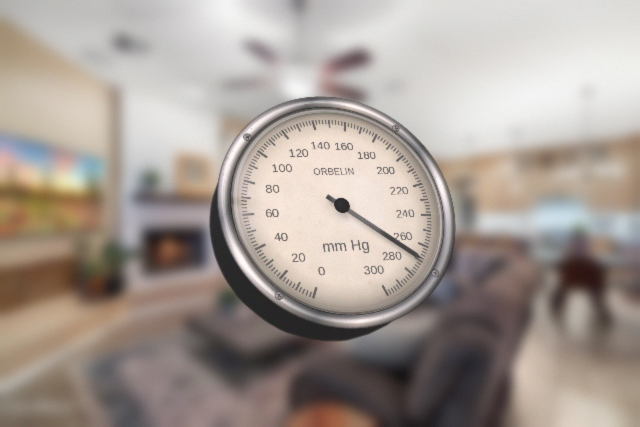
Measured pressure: 270 mmHg
